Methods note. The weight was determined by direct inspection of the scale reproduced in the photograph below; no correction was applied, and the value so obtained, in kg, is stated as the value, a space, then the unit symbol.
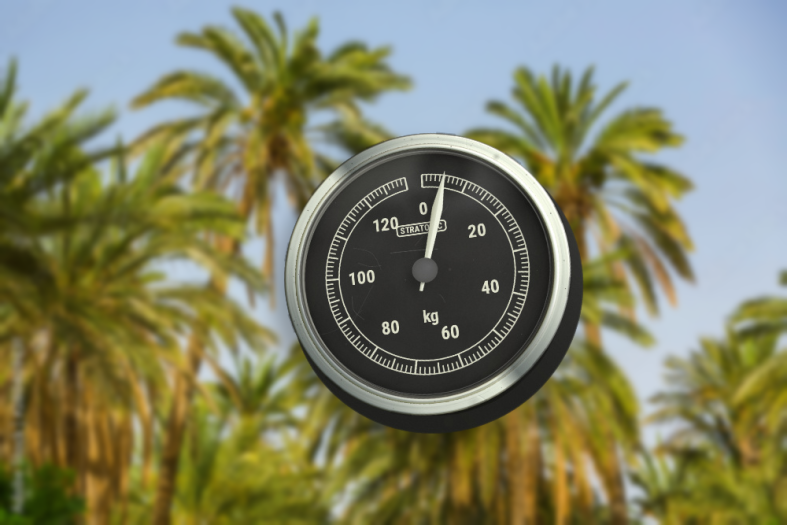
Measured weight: 5 kg
